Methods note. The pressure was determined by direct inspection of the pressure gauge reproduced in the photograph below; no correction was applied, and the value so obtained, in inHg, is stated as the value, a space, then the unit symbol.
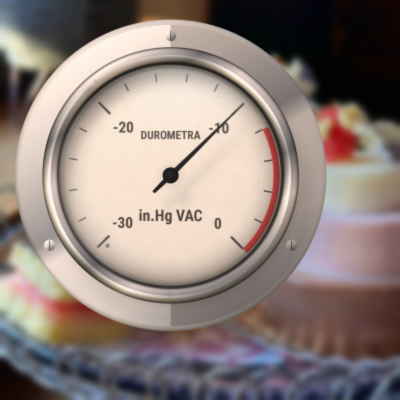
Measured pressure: -10 inHg
